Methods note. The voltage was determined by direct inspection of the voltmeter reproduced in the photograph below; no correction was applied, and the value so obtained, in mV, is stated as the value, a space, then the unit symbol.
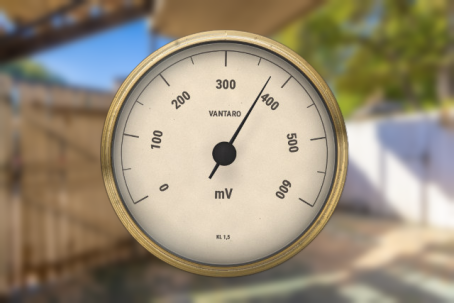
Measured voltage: 375 mV
